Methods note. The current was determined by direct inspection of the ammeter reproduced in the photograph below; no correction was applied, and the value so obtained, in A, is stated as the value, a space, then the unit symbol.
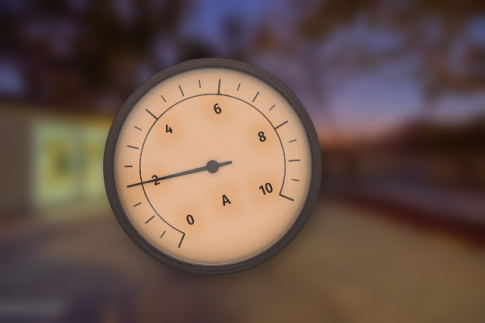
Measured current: 2 A
